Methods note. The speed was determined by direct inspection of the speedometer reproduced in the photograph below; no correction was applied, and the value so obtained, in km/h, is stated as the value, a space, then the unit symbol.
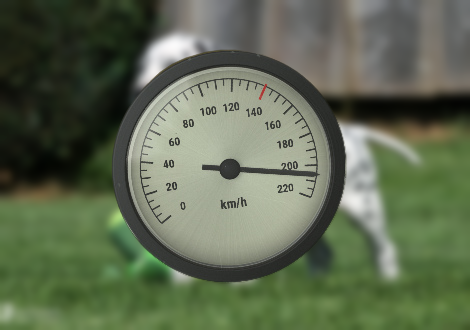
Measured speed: 205 km/h
